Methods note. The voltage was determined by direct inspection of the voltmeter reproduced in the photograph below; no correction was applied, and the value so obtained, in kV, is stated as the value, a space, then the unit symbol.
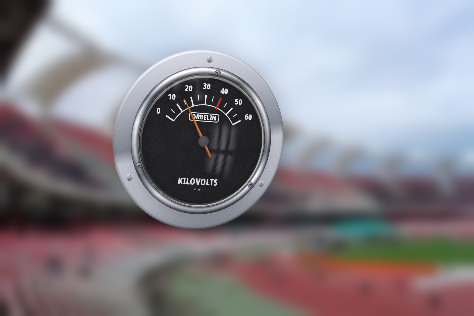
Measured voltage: 15 kV
